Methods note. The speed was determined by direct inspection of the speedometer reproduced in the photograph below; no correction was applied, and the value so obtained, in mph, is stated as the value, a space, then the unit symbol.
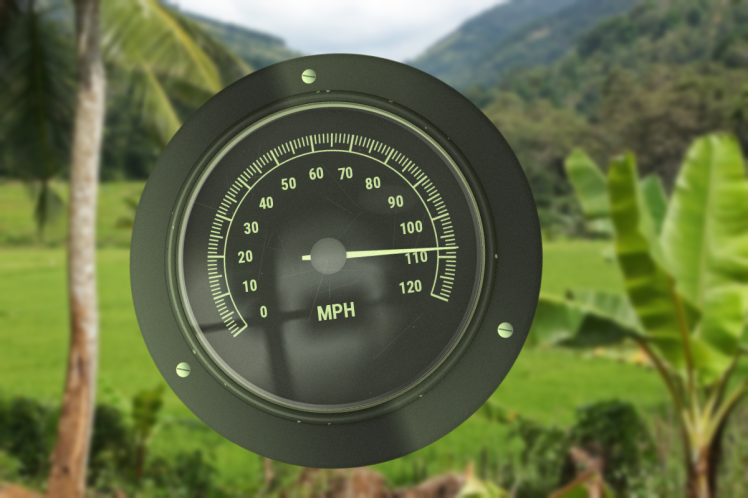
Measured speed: 108 mph
